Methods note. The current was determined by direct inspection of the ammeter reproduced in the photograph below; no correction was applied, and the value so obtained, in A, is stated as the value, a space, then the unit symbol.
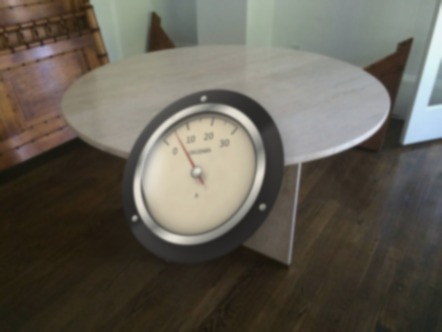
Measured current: 5 A
